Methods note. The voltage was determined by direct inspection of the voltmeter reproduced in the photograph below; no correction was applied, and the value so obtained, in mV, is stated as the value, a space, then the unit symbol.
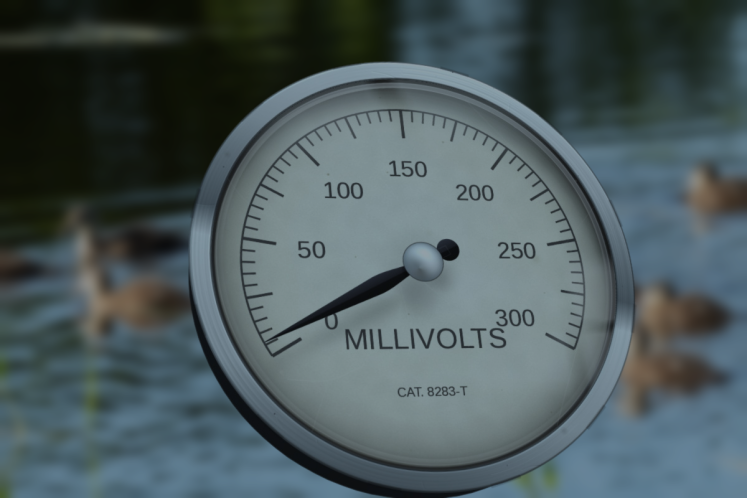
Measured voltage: 5 mV
